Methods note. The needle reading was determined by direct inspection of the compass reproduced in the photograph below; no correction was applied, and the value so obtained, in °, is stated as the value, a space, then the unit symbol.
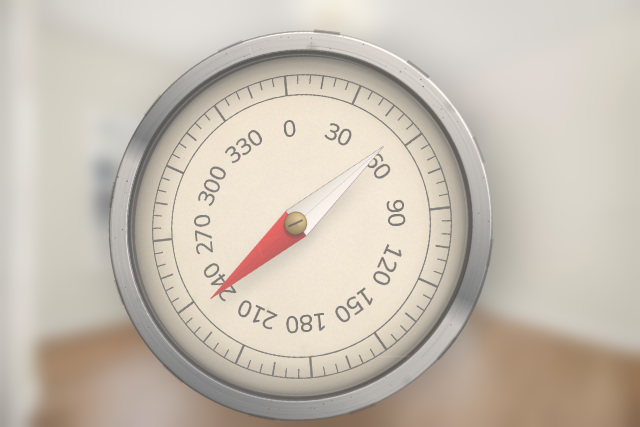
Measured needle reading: 235 °
